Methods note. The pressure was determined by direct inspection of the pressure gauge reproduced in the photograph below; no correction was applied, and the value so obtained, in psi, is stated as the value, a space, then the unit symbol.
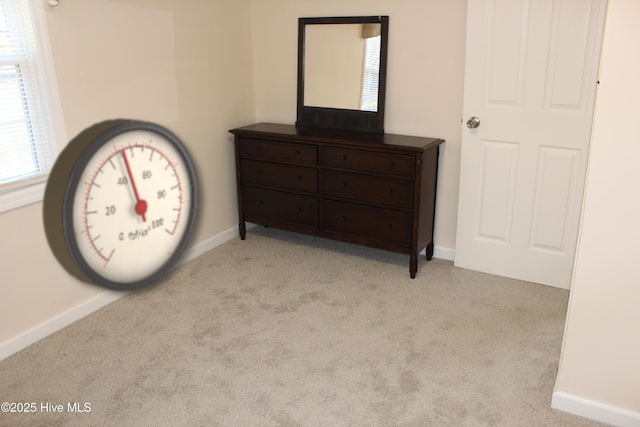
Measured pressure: 45 psi
